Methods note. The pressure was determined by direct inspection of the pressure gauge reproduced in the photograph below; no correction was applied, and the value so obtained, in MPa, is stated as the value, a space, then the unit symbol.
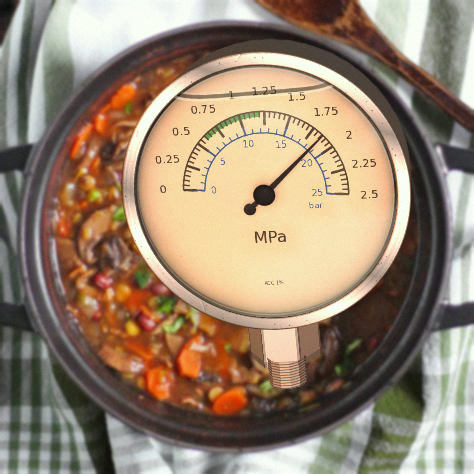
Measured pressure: 1.85 MPa
